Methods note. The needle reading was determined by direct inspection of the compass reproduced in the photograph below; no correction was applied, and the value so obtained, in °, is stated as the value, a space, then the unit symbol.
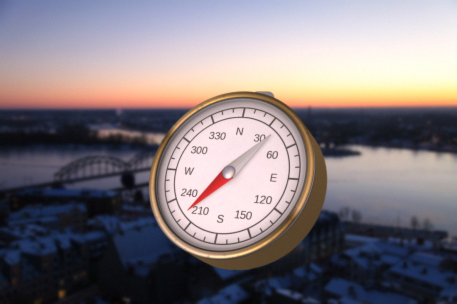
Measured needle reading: 220 °
